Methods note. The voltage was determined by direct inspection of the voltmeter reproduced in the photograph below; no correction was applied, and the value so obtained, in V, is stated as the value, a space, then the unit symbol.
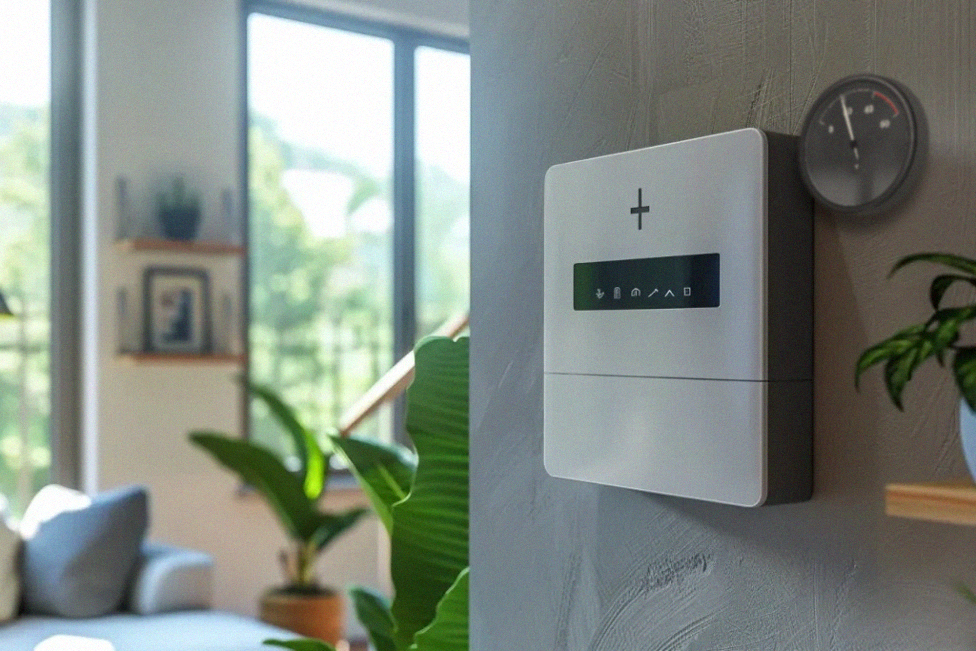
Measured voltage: 20 V
